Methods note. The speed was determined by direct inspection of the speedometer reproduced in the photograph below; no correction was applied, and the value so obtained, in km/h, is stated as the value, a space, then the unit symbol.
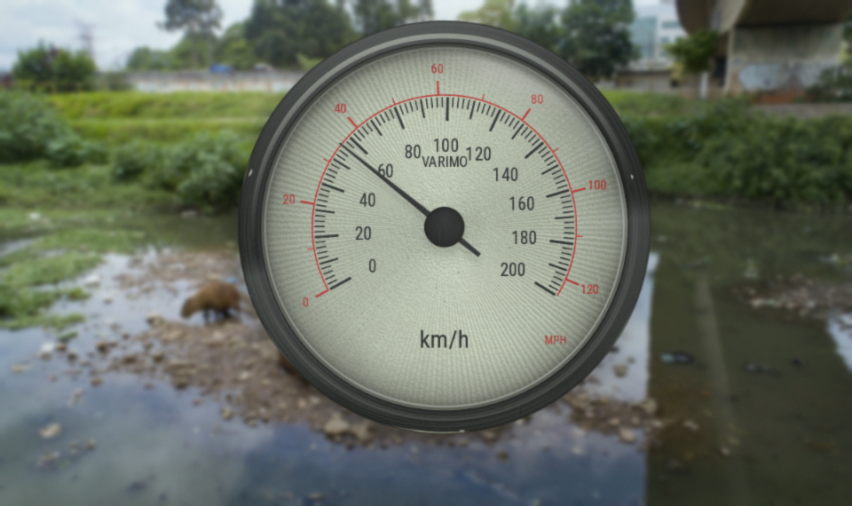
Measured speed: 56 km/h
